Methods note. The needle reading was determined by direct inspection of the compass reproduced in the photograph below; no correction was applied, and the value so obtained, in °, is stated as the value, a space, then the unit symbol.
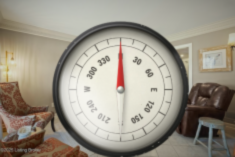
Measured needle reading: 0 °
